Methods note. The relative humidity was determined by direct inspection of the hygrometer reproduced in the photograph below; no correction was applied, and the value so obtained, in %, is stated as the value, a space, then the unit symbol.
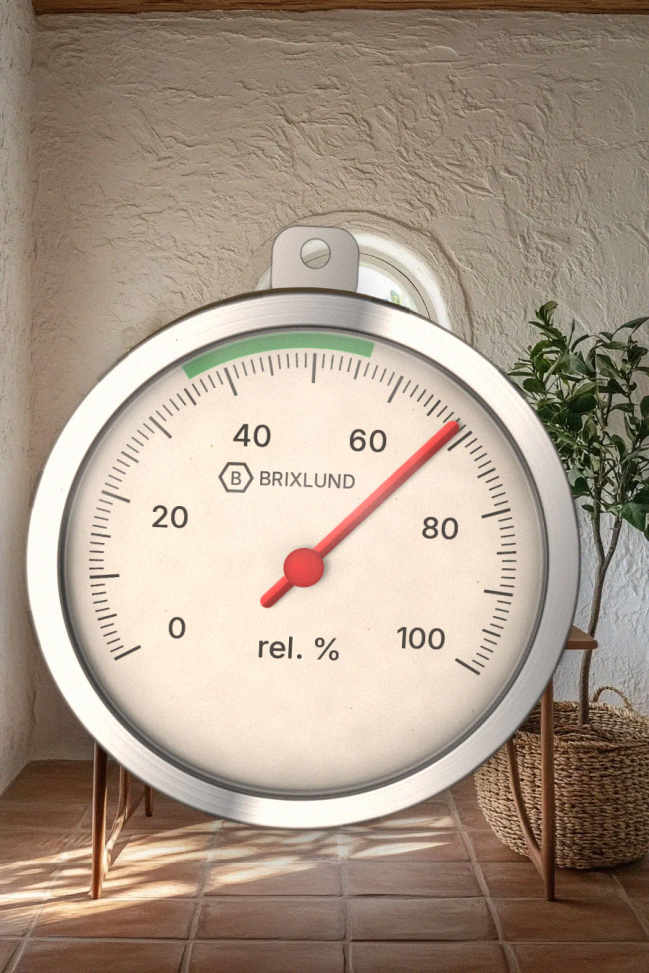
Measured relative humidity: 68 %
